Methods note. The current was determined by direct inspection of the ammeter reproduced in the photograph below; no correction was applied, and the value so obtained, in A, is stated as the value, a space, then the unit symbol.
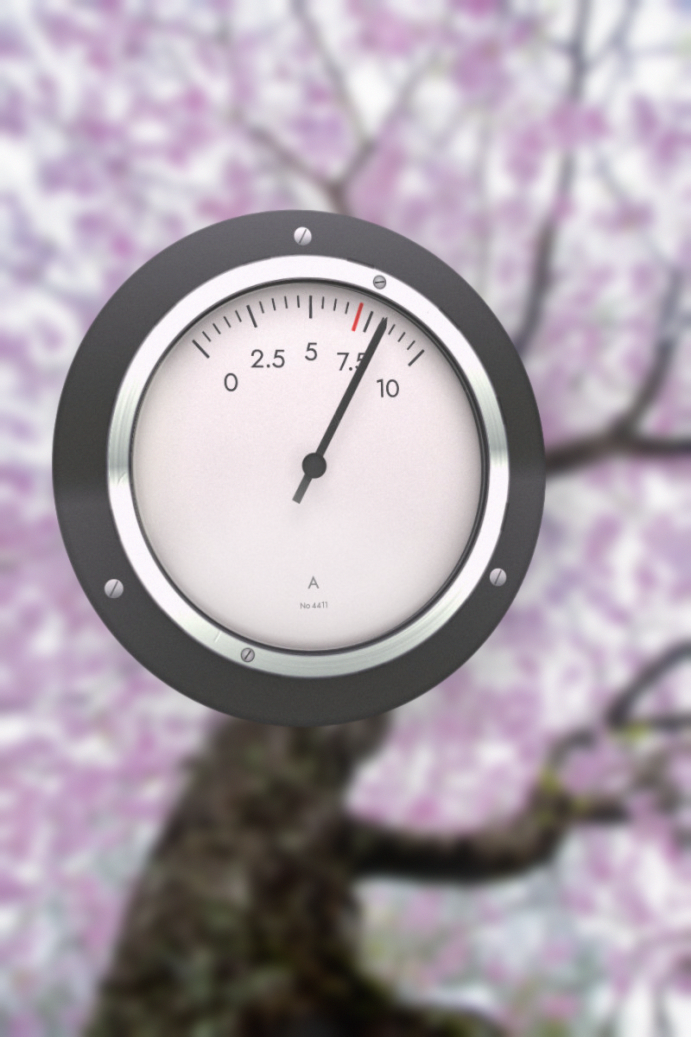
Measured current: 8 A
